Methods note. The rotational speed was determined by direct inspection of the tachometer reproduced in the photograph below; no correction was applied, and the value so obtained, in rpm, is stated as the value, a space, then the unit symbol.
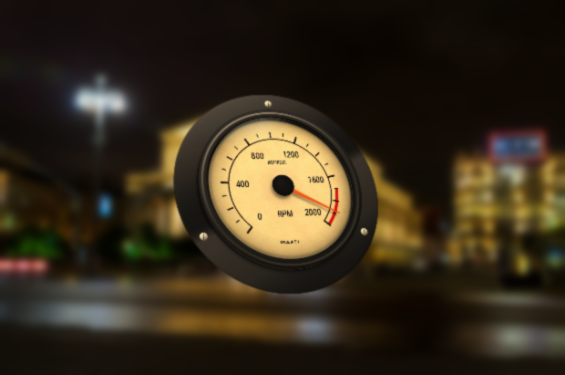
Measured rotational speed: 1900 rpm
